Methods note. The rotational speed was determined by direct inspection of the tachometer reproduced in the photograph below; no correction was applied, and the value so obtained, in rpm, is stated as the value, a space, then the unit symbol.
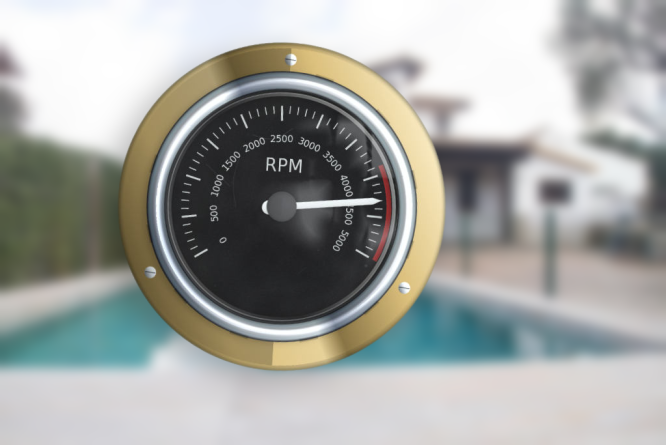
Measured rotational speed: 4300 rpm
